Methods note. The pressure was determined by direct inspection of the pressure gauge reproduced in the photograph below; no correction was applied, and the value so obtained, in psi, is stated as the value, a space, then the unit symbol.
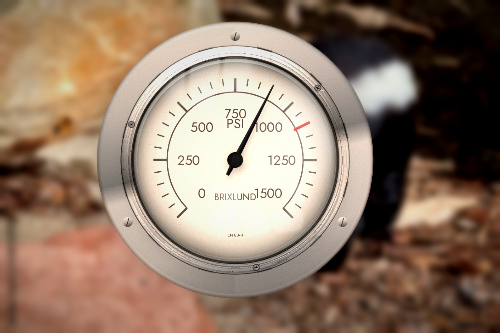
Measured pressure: 900 psi
